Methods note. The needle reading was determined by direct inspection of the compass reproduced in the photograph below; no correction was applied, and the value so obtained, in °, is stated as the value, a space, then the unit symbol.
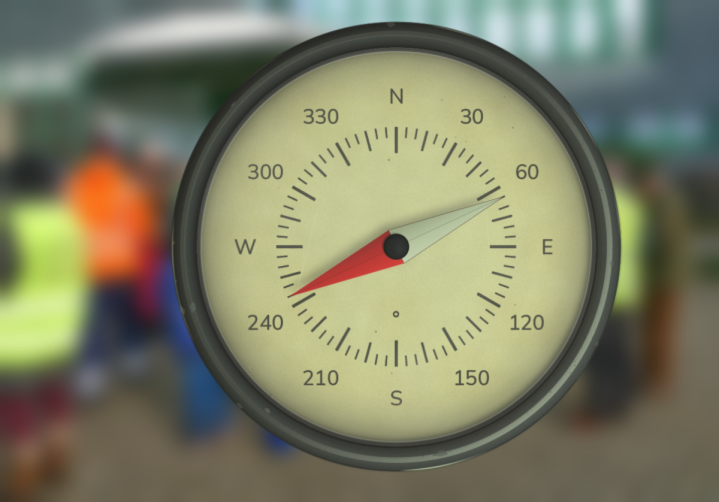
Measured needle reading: 245 °
